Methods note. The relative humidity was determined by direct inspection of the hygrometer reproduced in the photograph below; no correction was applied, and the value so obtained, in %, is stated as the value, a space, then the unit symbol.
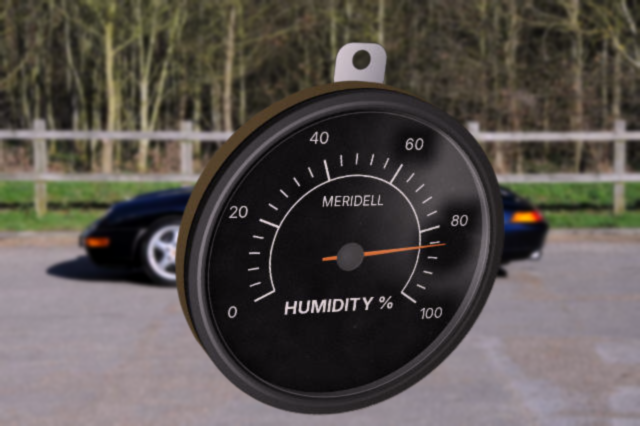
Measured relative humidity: 84 %
